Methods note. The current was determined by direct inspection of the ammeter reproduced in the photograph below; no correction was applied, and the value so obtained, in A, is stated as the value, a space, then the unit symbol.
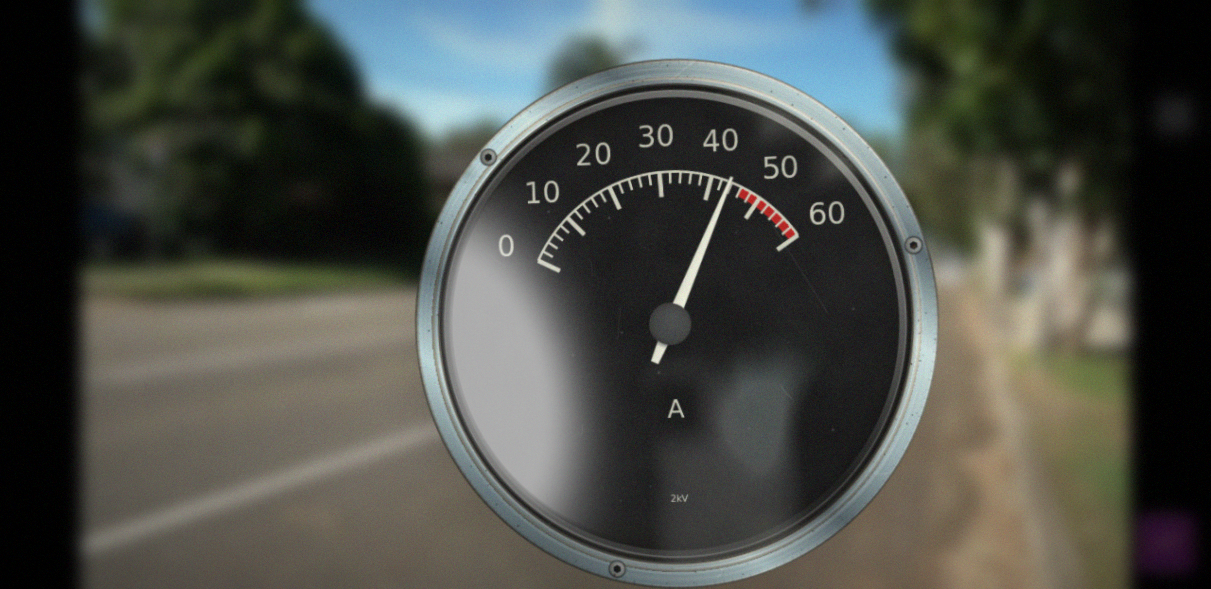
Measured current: 44 A
